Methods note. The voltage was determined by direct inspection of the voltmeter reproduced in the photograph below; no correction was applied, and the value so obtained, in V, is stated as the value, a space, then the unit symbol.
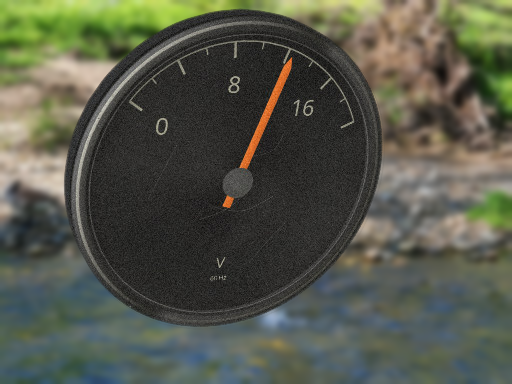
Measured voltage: 12 V
